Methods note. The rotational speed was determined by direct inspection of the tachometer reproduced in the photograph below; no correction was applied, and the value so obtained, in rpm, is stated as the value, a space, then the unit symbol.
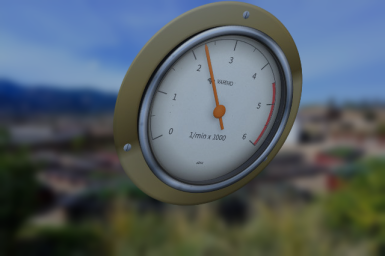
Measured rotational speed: 2250 rpm
